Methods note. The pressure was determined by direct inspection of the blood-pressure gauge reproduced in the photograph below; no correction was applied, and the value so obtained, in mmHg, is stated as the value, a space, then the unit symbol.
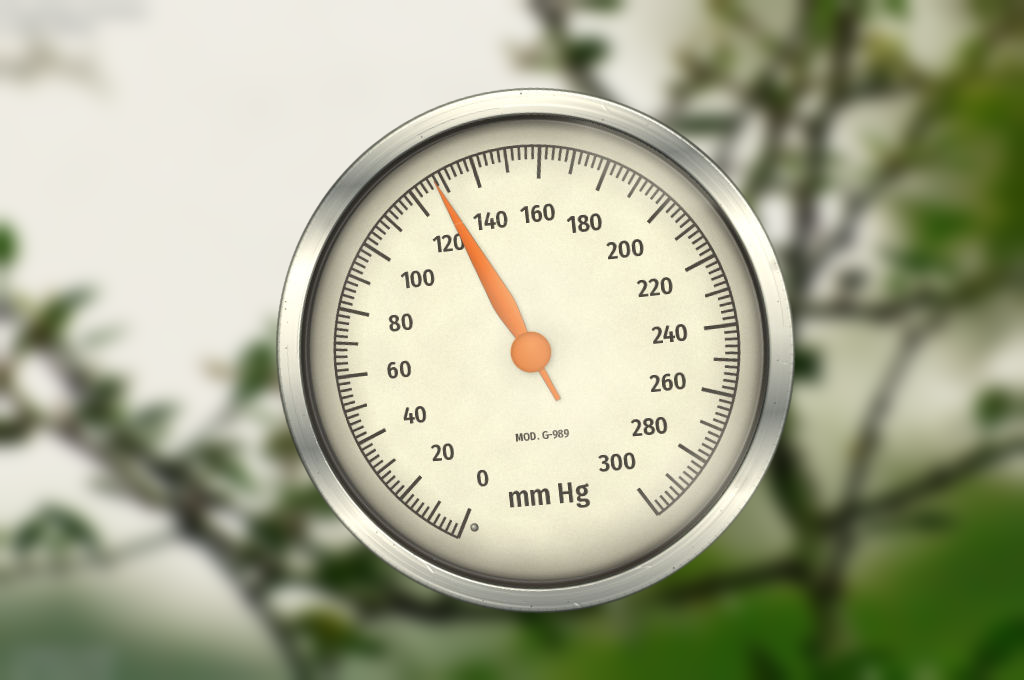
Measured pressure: 128 mmHg
